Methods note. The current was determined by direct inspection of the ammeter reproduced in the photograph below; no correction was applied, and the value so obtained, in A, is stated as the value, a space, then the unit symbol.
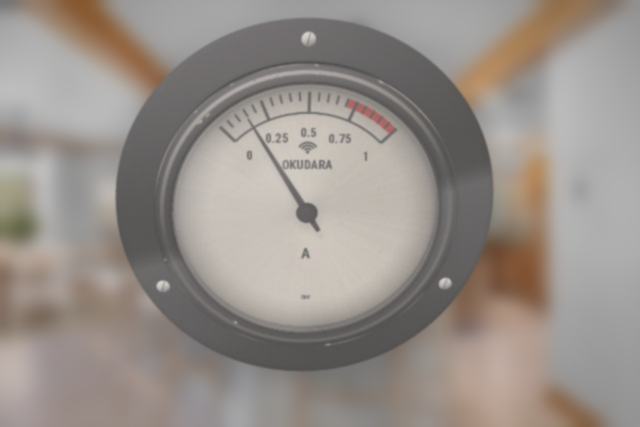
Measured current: 0.15 A
